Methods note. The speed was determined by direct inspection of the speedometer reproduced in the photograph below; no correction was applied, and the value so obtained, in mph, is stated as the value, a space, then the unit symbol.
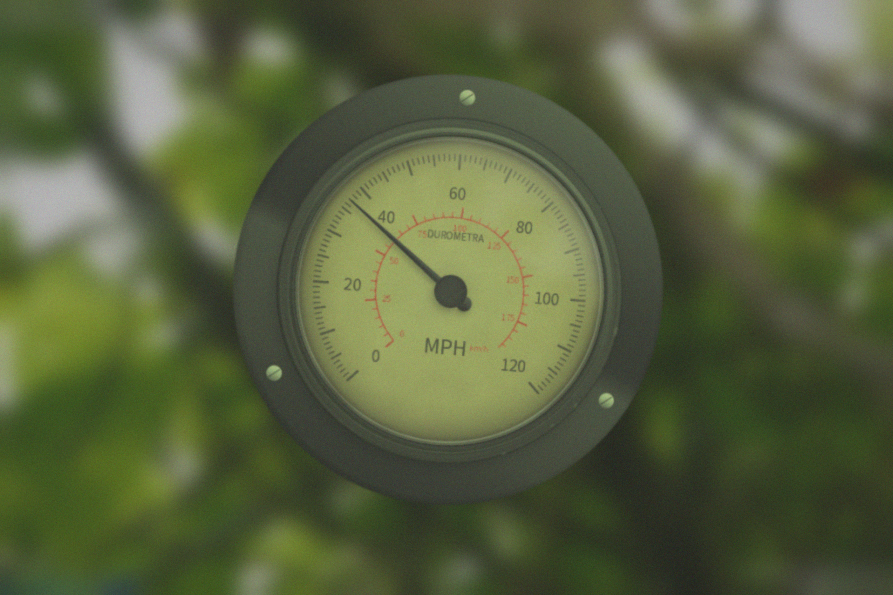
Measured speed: 37 mph
